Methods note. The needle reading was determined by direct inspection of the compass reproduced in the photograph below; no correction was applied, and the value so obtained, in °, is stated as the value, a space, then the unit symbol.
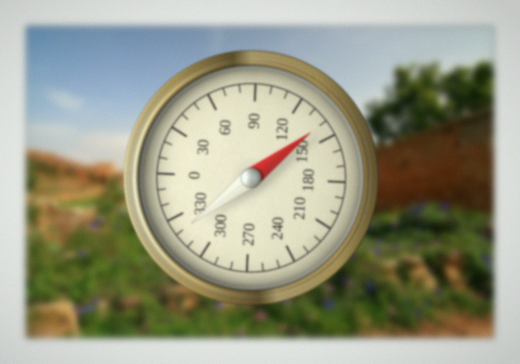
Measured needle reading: 140 °
